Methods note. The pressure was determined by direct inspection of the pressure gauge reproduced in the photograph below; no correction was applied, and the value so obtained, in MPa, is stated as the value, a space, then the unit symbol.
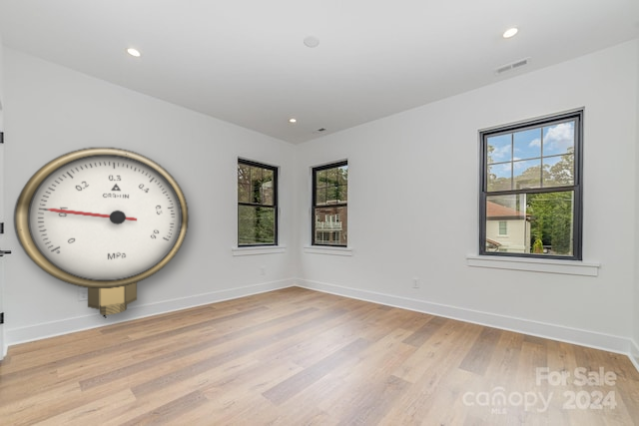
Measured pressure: 0.1 MPa
